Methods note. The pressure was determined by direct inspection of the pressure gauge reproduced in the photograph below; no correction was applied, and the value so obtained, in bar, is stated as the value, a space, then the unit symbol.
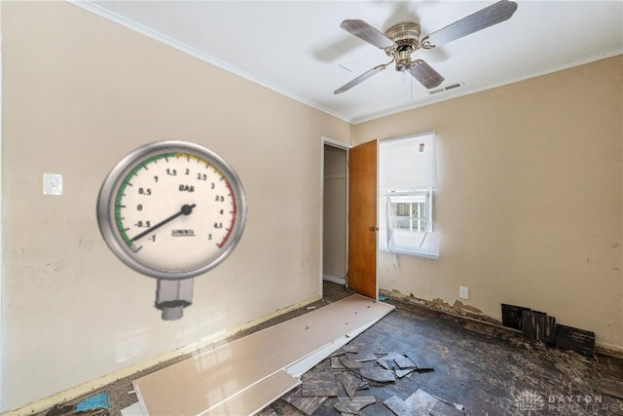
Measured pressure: -0.75 bar
